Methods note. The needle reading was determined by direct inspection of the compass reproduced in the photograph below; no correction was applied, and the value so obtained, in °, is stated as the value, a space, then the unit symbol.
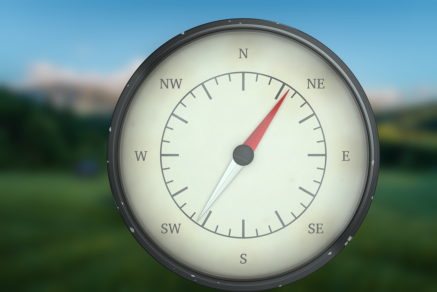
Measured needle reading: 35 °
